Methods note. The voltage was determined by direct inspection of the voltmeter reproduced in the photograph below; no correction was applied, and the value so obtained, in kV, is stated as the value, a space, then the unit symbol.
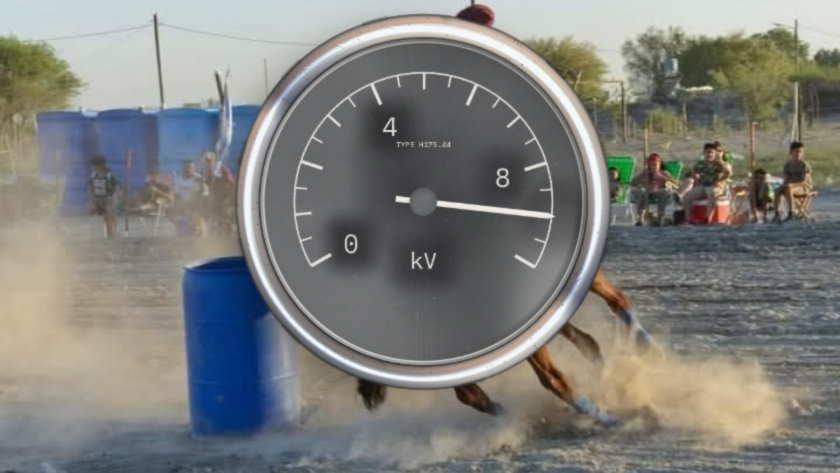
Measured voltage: 9 kV
